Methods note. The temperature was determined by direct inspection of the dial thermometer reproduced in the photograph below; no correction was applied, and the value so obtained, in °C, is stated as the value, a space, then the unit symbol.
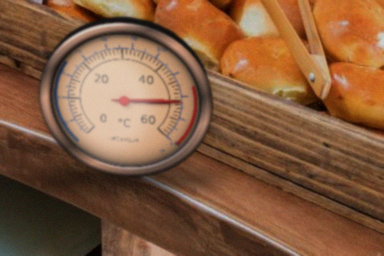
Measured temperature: 50 °C
